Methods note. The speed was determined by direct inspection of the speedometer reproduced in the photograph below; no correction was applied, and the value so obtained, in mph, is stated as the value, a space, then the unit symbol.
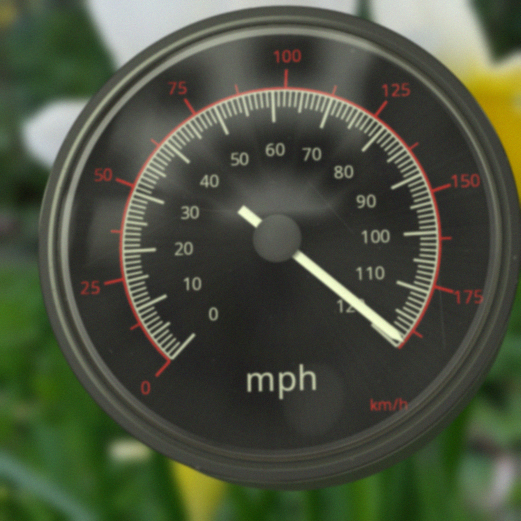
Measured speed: 119 mph
